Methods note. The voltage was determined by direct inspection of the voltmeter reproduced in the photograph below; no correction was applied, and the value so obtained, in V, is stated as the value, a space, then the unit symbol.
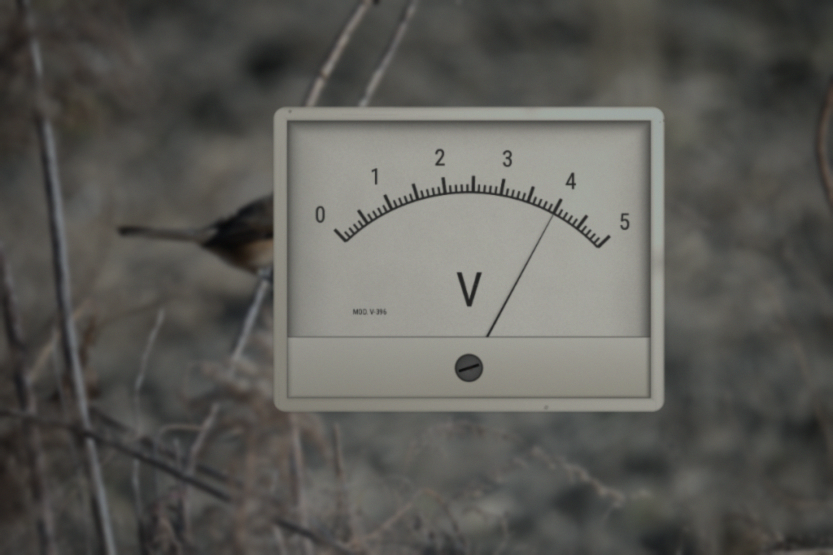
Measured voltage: 4 V
